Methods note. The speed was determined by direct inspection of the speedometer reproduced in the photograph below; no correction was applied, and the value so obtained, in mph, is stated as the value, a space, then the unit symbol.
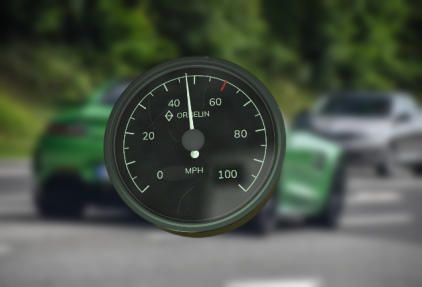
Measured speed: 47.5 mph
